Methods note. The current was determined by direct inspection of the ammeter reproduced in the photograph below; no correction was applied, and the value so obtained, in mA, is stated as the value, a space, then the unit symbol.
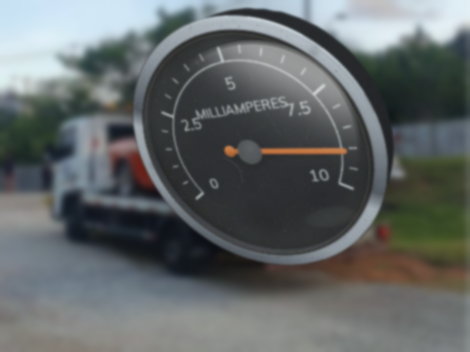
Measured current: 9 mA
